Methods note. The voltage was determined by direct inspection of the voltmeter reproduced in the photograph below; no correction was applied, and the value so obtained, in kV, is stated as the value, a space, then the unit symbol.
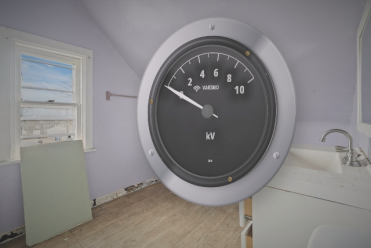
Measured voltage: 0 kV
